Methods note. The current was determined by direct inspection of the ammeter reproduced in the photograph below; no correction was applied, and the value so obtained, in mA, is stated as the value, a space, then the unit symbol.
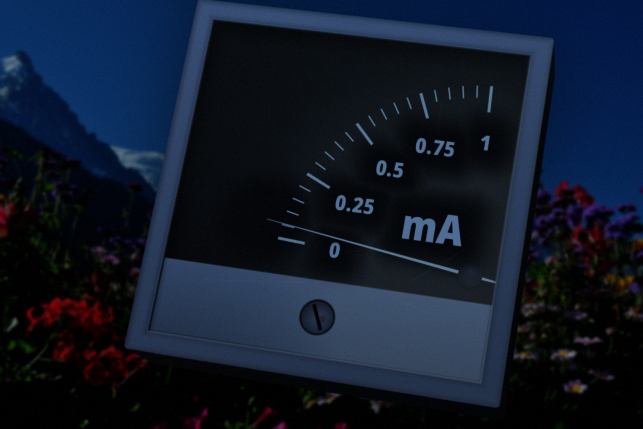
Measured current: 0.05 mA
